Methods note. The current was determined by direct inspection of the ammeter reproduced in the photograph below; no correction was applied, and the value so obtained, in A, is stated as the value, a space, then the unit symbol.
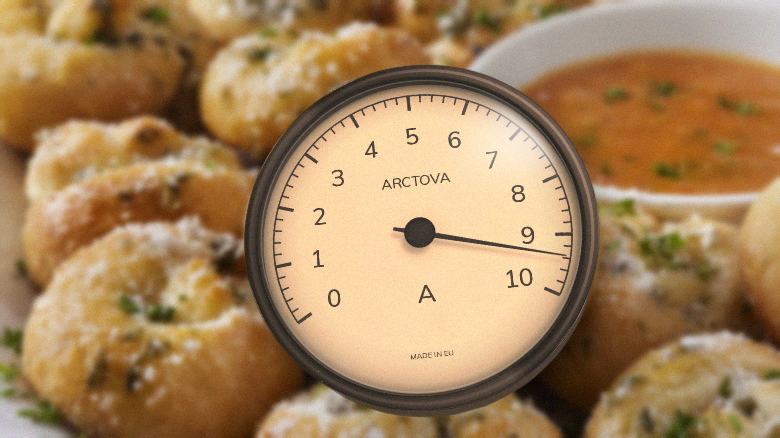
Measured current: 9.4 A
